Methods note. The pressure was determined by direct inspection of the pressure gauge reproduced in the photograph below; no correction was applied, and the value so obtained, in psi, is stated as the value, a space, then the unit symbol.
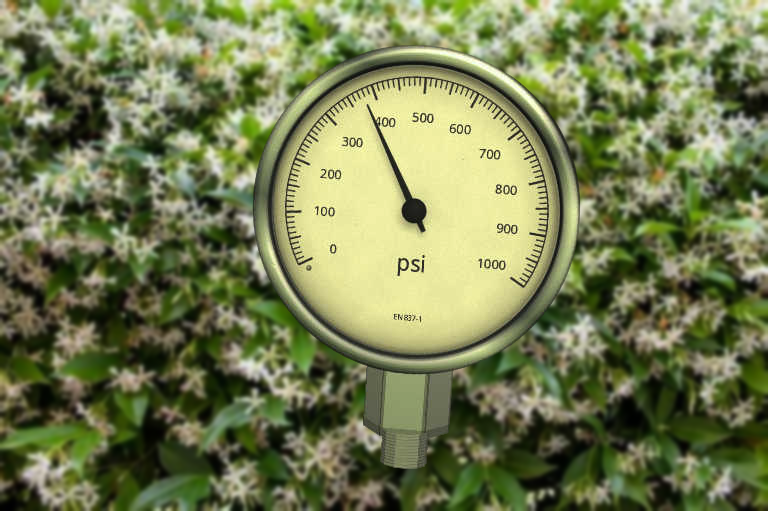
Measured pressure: 380 psi
